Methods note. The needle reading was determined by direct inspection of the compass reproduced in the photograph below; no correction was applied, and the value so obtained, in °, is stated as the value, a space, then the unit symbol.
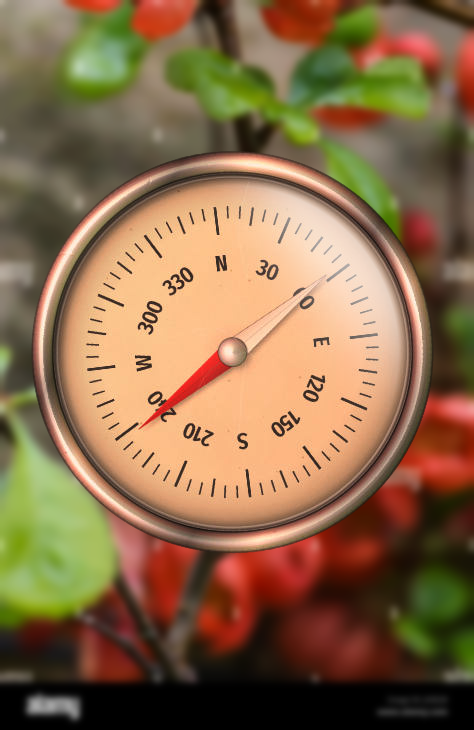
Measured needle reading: 237.5 °
